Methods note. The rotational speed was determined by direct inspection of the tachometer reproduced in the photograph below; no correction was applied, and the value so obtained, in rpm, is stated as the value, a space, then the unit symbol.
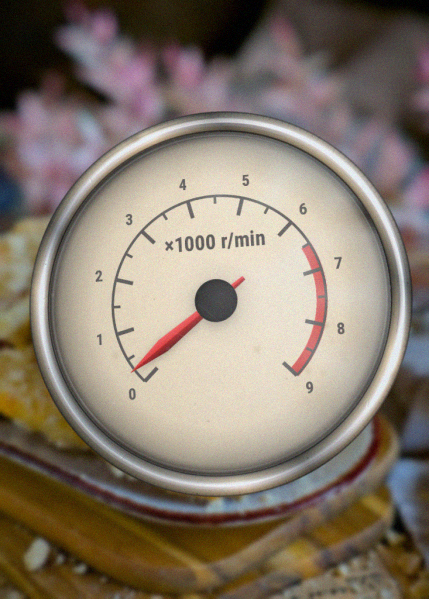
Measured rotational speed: 250 rpm
